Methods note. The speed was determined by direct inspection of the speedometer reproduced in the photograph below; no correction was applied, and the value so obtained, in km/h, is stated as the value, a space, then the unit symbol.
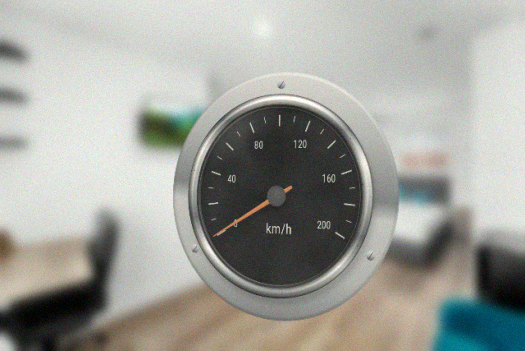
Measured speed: 0 km/h
